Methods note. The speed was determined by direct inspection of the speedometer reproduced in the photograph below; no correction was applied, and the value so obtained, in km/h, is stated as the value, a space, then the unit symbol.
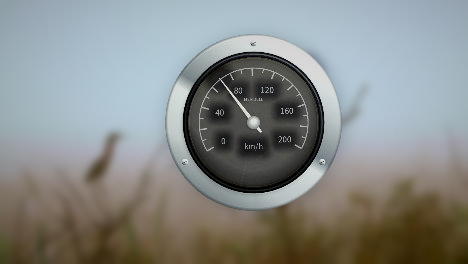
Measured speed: 70 km/h
